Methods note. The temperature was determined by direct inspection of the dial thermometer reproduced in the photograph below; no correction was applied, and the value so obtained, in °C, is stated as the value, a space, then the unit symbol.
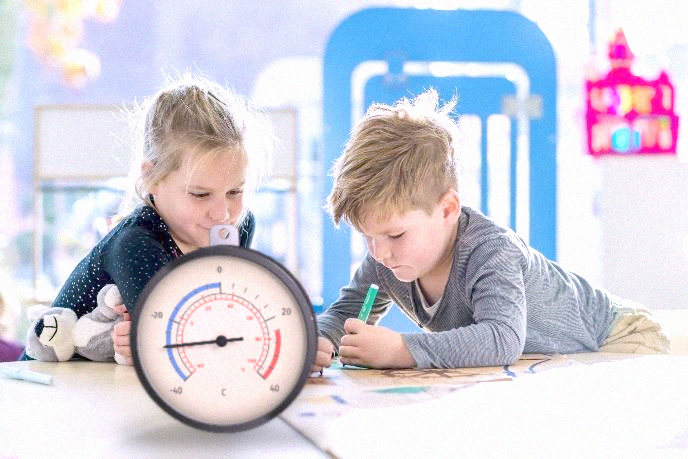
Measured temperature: -28 °C
